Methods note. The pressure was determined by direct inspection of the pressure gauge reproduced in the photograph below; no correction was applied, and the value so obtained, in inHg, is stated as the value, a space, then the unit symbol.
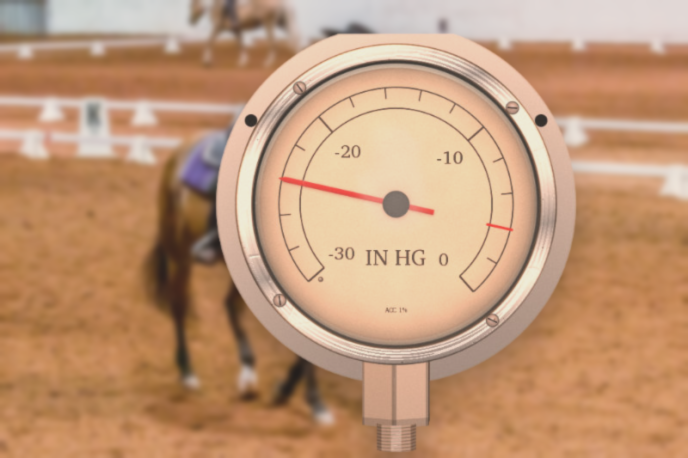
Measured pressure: -24 inHg
